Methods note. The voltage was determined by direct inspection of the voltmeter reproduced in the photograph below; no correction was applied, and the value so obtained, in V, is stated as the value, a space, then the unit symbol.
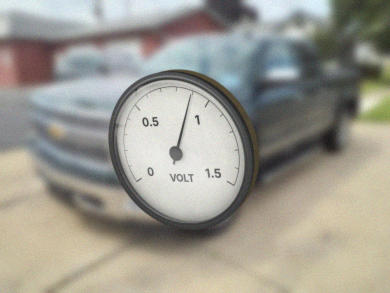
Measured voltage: 0.9 V
